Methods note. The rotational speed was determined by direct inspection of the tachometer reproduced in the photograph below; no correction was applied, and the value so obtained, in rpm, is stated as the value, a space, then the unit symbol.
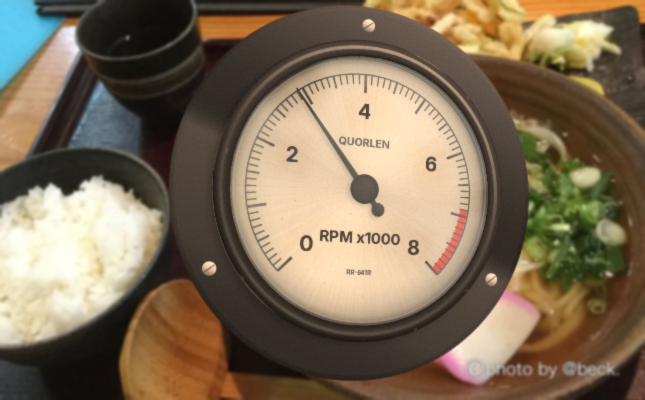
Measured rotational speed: 2900 rpm
